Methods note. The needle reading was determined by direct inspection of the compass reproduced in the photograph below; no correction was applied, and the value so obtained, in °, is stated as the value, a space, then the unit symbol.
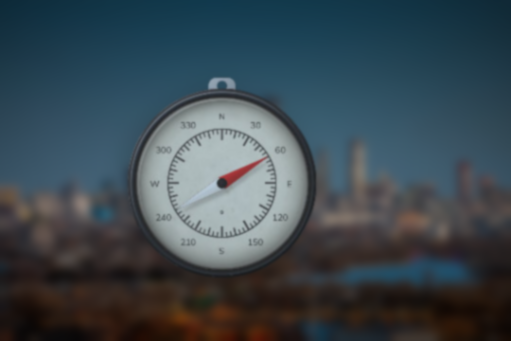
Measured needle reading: 60 °
